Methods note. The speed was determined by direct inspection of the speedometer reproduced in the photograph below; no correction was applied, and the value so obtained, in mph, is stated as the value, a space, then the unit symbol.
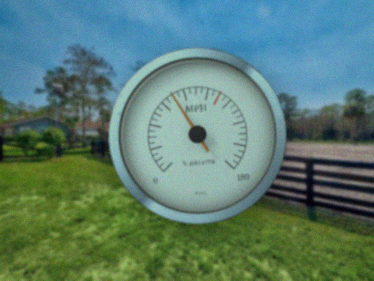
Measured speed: 70 mph
